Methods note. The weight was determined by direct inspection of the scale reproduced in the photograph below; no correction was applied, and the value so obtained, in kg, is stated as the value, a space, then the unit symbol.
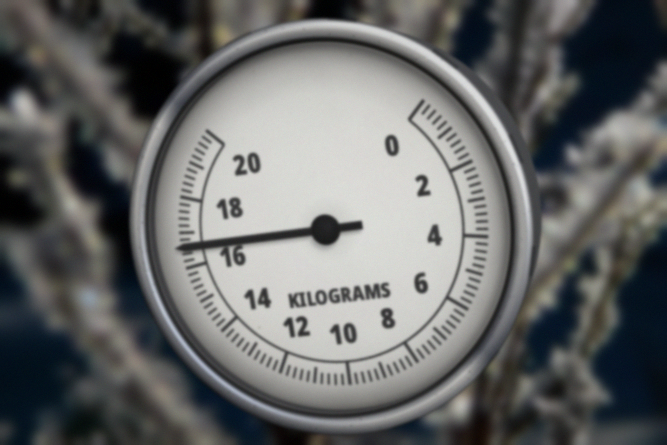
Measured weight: 16.6 kg
